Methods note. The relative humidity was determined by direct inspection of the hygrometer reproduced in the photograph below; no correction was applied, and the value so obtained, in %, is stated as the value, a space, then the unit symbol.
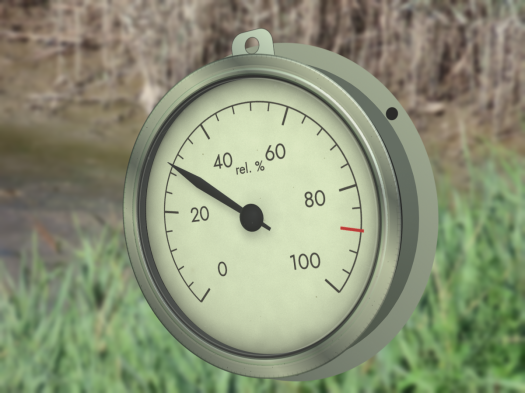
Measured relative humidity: 30 %
